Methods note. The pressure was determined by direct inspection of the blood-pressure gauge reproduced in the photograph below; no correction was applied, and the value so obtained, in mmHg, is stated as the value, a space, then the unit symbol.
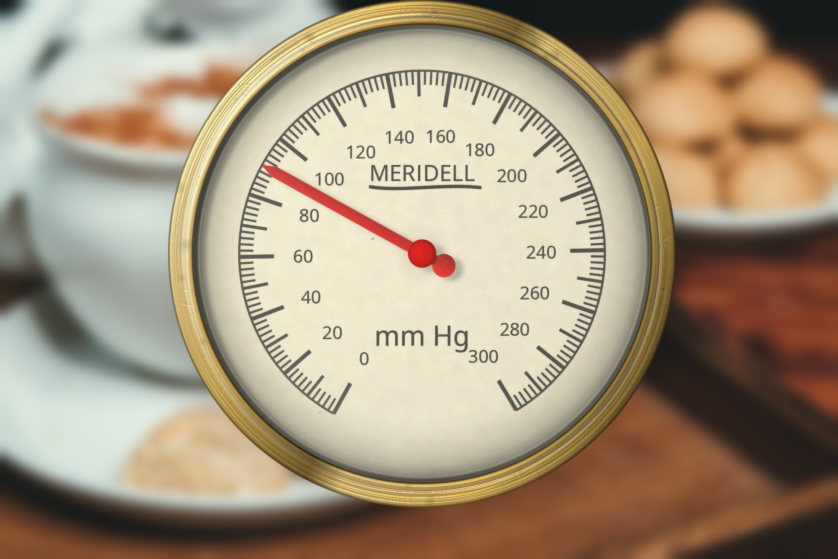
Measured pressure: 90 mmHg
